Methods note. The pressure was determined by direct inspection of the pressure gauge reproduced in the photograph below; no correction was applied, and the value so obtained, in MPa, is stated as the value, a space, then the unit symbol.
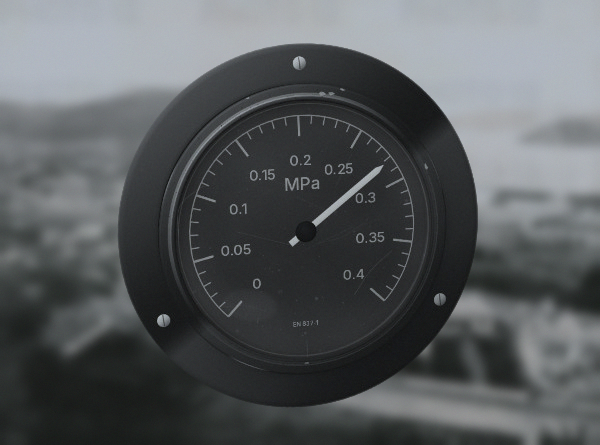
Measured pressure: 0.28 MPa
